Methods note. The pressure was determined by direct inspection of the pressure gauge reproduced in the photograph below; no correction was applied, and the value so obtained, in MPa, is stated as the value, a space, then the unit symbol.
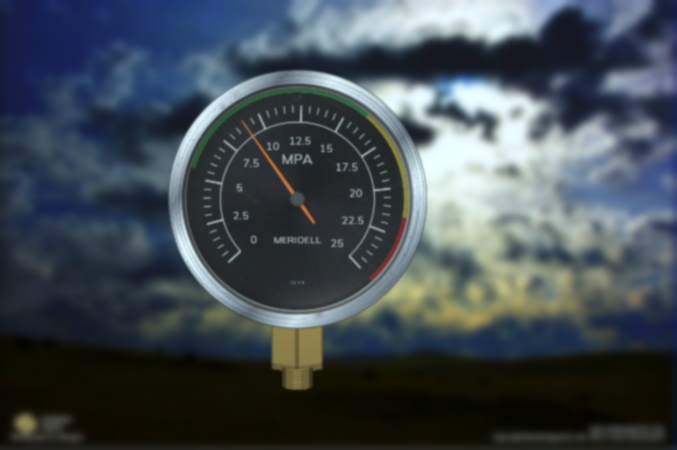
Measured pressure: 9 MPa
